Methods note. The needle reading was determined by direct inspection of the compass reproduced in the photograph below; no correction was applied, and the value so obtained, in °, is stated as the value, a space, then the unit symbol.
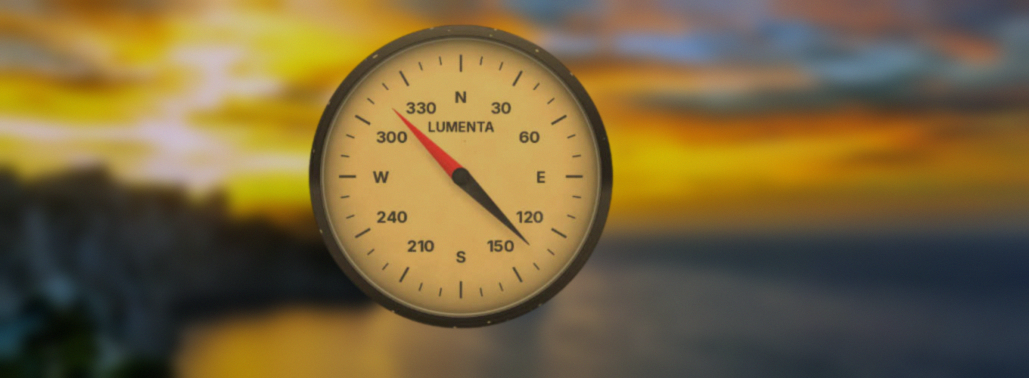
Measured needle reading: 315 °
